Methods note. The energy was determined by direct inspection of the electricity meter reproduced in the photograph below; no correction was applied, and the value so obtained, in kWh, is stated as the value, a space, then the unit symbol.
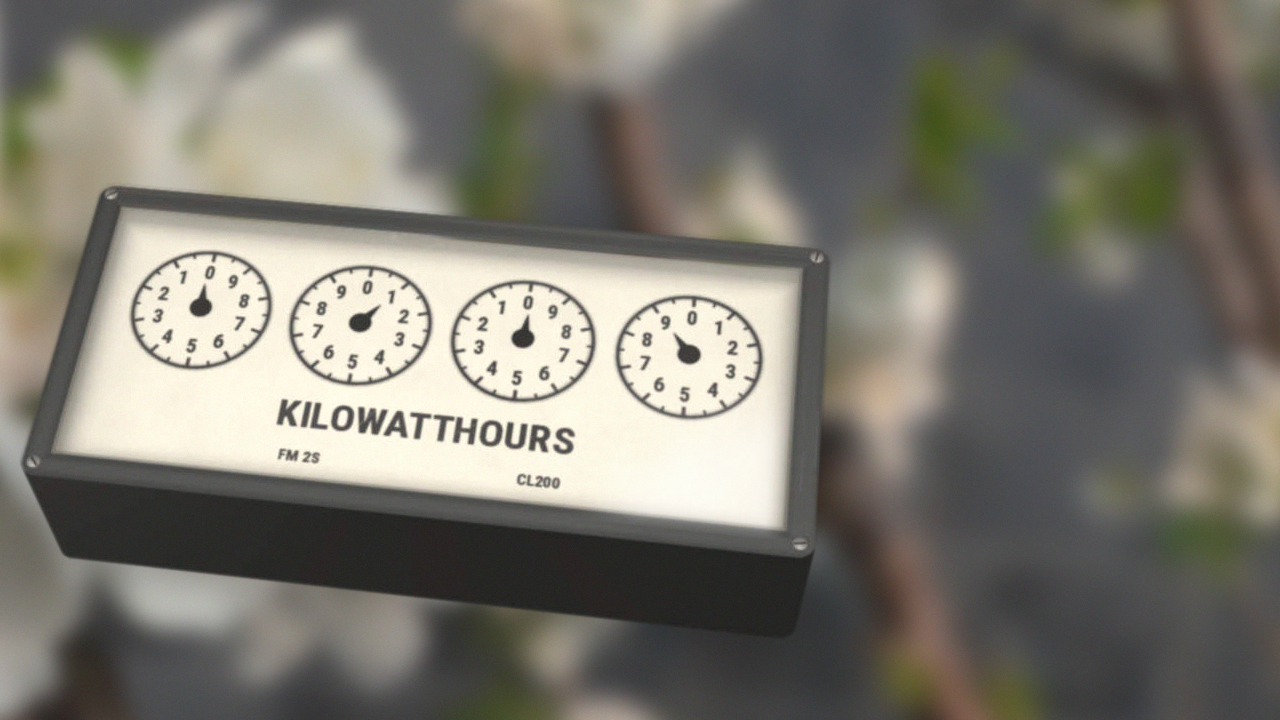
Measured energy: 99 kWh
